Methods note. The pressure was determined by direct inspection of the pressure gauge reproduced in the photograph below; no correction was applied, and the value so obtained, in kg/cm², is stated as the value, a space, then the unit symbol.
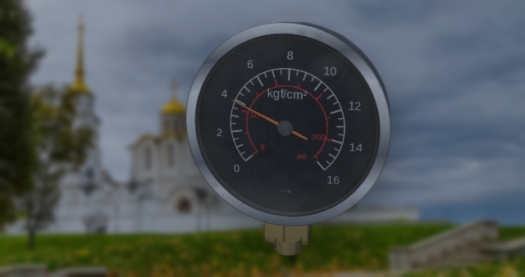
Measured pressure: 4 kg/cm²
